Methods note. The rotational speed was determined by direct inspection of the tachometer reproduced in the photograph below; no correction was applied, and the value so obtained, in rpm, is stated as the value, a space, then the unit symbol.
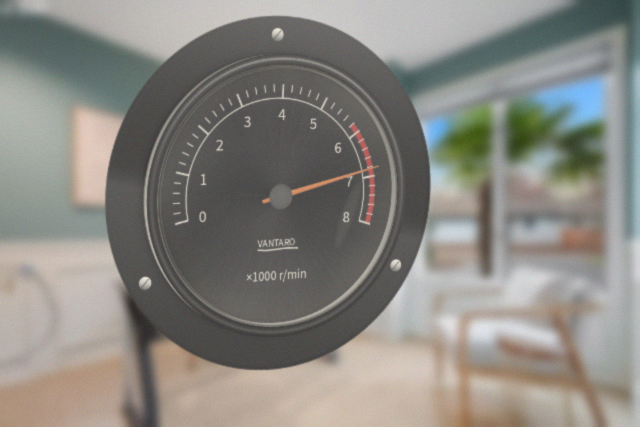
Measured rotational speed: 6800 rpm
